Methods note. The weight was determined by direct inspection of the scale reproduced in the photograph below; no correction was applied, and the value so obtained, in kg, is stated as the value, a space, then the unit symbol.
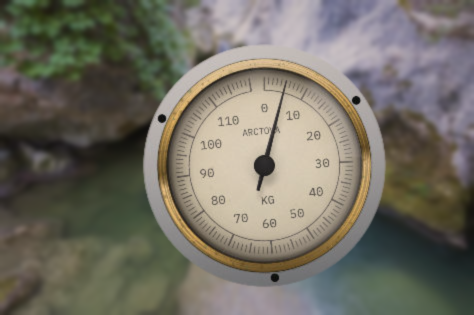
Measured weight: 5 kg
